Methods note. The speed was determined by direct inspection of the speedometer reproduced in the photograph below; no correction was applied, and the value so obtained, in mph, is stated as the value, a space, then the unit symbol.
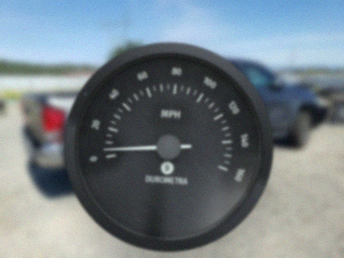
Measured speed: 5 mph
